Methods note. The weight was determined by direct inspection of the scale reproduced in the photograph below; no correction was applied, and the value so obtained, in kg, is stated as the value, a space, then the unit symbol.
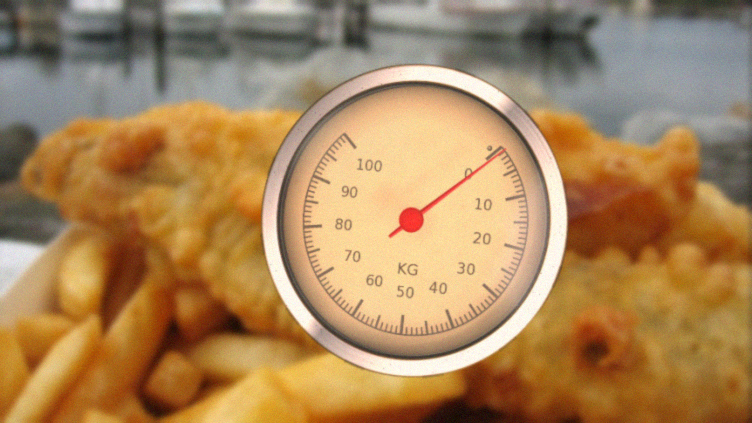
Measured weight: 1 kg
